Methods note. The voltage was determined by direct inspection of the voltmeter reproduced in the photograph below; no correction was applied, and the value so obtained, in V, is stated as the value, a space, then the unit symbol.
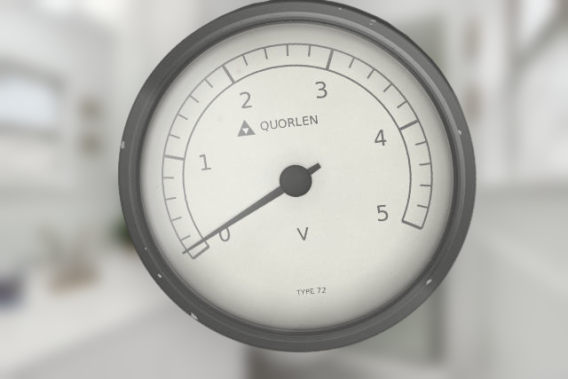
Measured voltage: 0.1 V
